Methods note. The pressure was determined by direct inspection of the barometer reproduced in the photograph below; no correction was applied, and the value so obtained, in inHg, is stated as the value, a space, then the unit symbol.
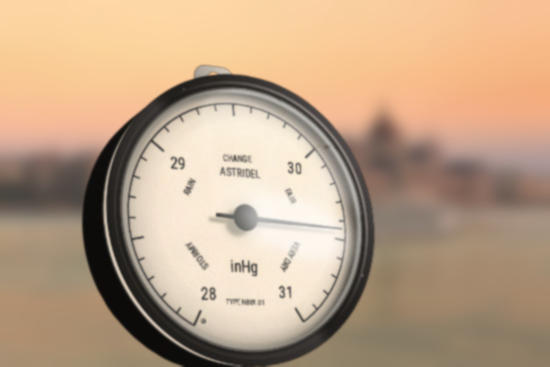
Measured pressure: 30.45 inHg
